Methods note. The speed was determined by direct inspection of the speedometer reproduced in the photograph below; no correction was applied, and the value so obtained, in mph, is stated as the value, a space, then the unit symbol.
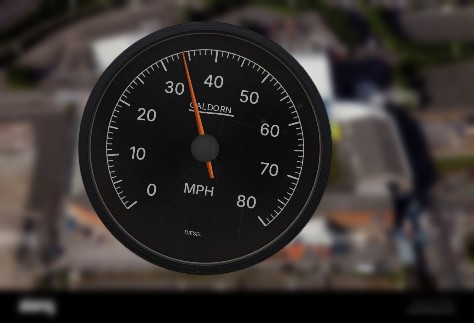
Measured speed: 34 mph
